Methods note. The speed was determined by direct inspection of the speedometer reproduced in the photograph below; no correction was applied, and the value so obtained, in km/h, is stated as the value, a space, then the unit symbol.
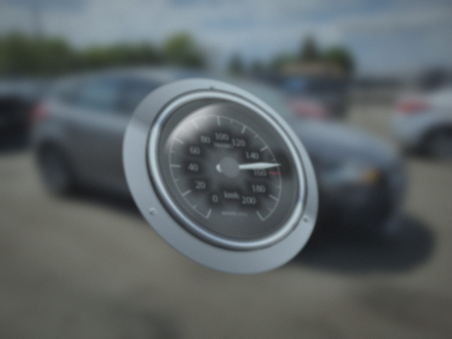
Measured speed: 155 km/h
